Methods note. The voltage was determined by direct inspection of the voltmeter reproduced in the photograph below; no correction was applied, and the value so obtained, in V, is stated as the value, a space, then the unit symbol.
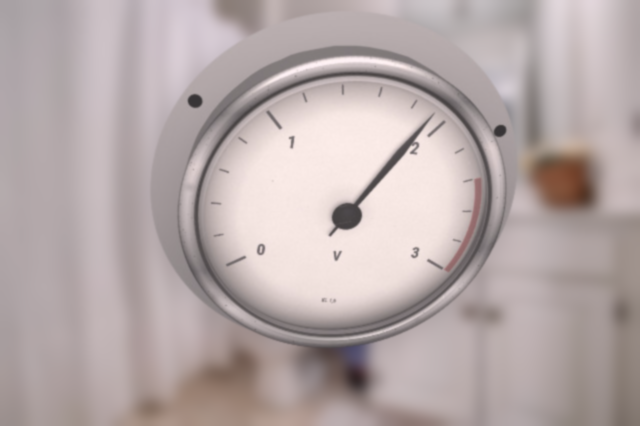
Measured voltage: 1.9 V
